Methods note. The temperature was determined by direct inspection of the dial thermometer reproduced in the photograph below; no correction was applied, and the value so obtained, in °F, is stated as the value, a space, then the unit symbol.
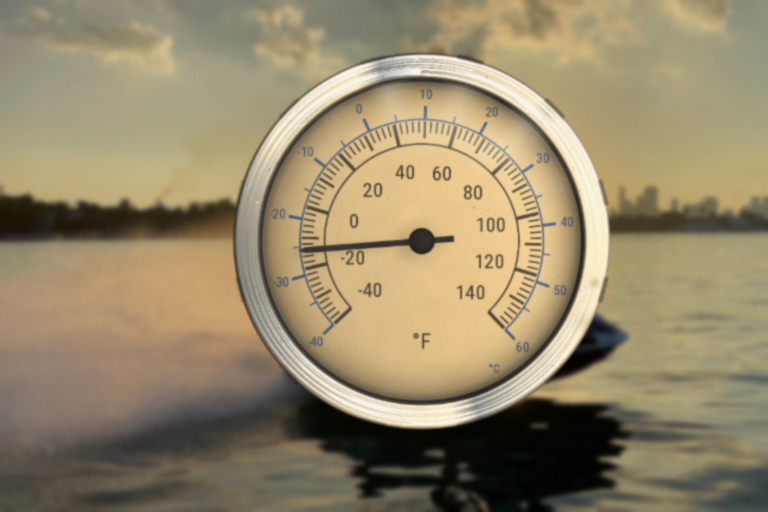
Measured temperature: -14 °F
